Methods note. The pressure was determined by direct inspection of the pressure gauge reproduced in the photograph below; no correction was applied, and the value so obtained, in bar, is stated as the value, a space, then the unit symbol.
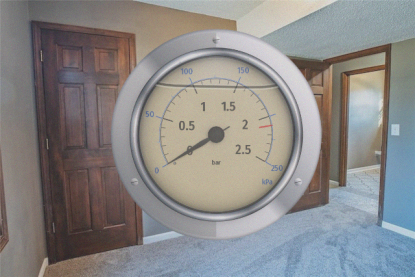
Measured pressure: 0 bar
